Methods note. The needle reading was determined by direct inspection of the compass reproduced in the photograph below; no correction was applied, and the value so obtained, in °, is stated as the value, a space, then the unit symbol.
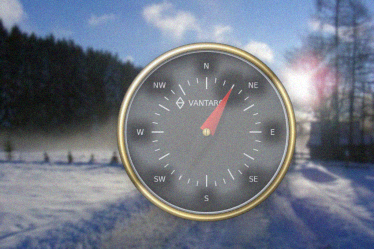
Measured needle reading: 30 °
